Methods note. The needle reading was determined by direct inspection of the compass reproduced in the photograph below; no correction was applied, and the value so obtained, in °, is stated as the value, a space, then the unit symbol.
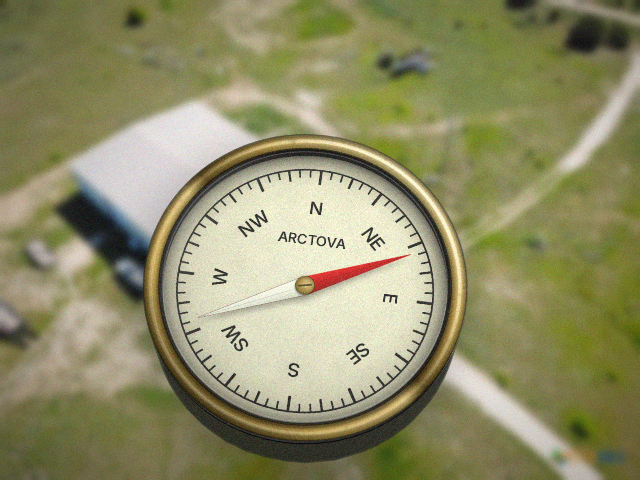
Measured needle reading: 65 °
